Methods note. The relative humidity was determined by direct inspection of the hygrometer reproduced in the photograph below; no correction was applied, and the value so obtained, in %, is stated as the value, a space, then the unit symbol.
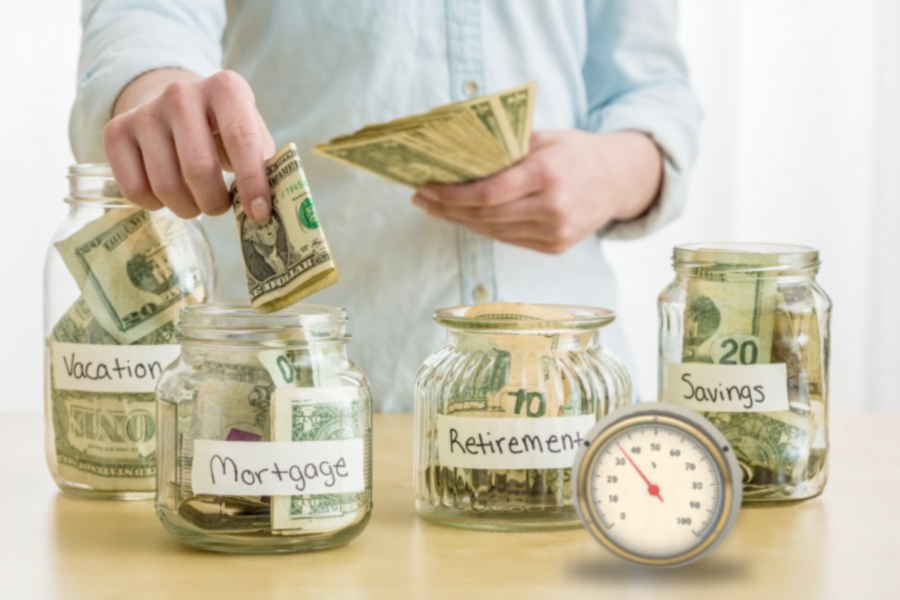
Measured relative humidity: 35 %
